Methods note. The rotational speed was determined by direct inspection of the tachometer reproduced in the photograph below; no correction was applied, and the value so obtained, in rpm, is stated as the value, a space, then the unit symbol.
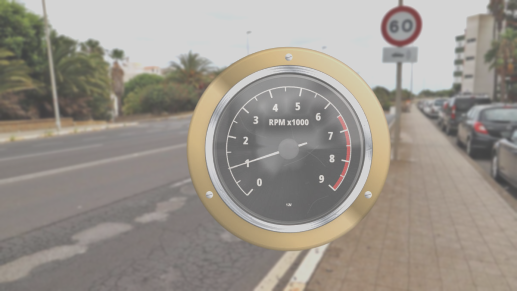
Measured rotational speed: 1000 rpm
